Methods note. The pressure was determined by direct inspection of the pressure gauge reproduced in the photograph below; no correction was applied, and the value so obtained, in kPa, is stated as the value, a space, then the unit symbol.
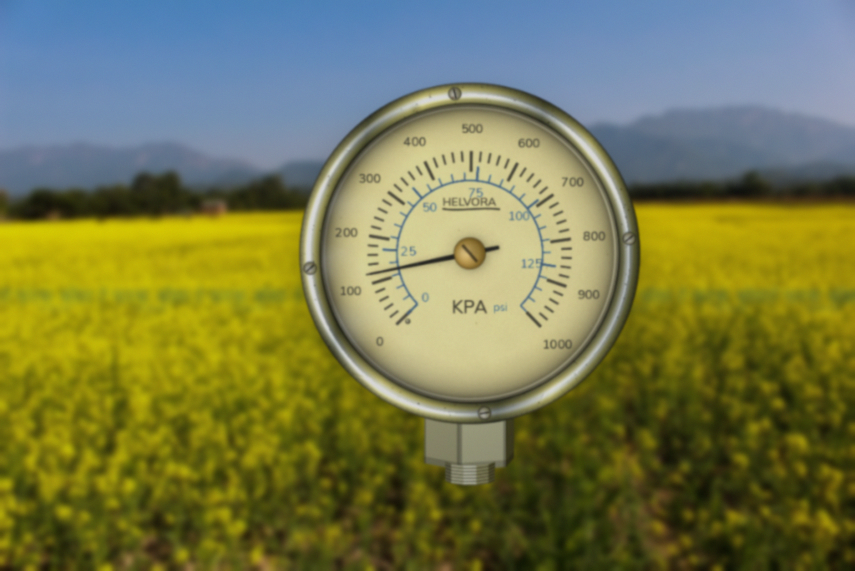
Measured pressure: 120 kPa
